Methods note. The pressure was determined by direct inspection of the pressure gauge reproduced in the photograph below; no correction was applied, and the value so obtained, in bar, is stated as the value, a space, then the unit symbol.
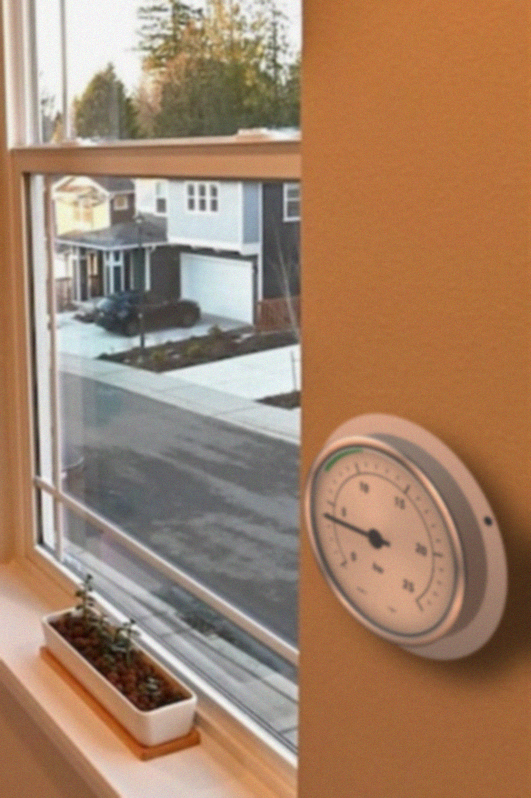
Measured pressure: 4 bar
